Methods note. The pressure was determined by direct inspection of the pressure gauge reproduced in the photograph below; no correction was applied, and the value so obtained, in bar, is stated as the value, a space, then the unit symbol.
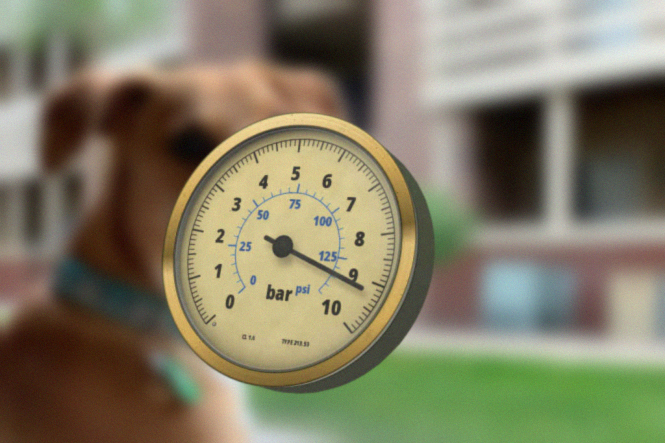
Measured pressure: 9.2 bar
